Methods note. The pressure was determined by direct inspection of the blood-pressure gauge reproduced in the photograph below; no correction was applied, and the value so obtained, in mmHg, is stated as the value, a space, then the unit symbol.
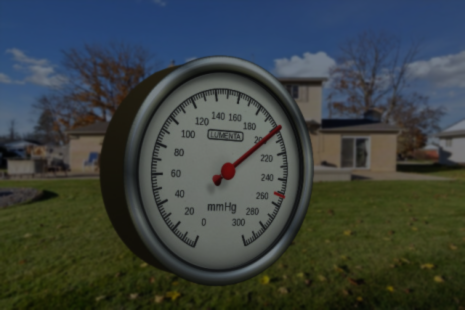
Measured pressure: 200 mmHg
